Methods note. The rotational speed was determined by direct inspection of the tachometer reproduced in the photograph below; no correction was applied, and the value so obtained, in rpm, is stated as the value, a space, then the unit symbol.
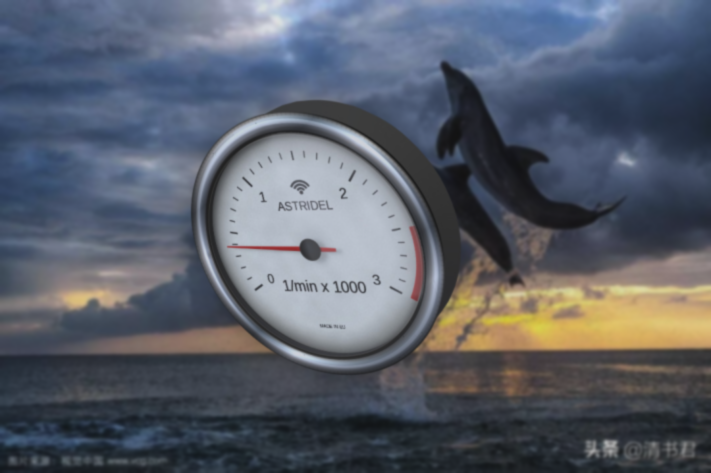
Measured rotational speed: 400 rpm
